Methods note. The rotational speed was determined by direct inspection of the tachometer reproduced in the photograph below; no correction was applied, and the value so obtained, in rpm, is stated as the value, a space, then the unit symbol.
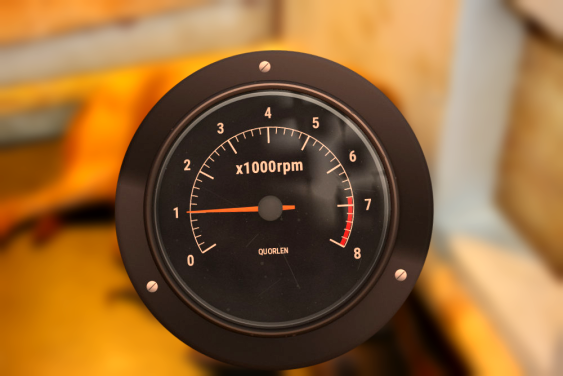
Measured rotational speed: 1000 rpm
